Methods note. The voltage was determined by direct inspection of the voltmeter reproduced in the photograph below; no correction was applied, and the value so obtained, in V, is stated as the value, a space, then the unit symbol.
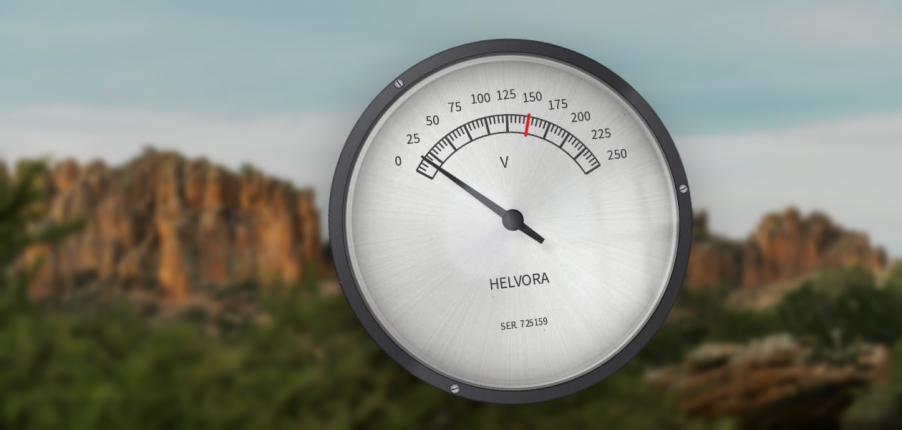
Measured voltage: 15 V
